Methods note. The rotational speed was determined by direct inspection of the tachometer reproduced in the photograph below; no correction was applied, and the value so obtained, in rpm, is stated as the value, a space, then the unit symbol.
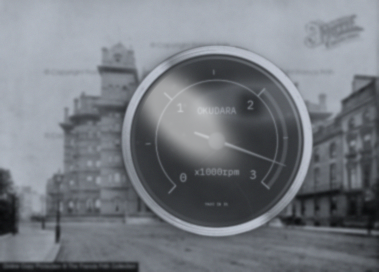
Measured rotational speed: 2750 rpm
